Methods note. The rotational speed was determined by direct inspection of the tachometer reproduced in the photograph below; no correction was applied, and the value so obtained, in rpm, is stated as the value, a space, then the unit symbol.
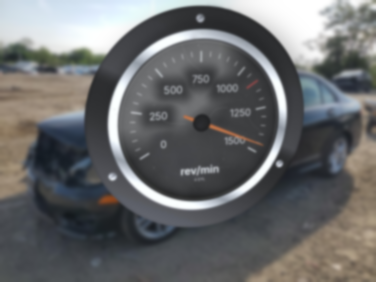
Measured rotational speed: 1450 rpm
